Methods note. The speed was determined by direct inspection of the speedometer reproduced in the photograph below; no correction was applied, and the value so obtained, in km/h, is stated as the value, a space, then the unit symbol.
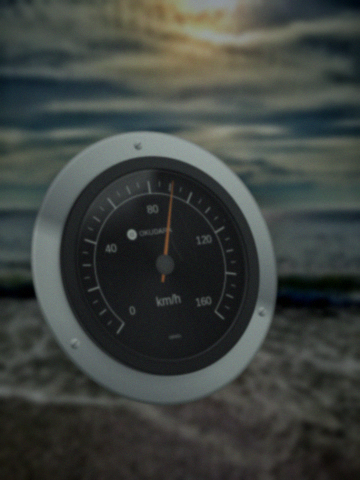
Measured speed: 90 km/h
